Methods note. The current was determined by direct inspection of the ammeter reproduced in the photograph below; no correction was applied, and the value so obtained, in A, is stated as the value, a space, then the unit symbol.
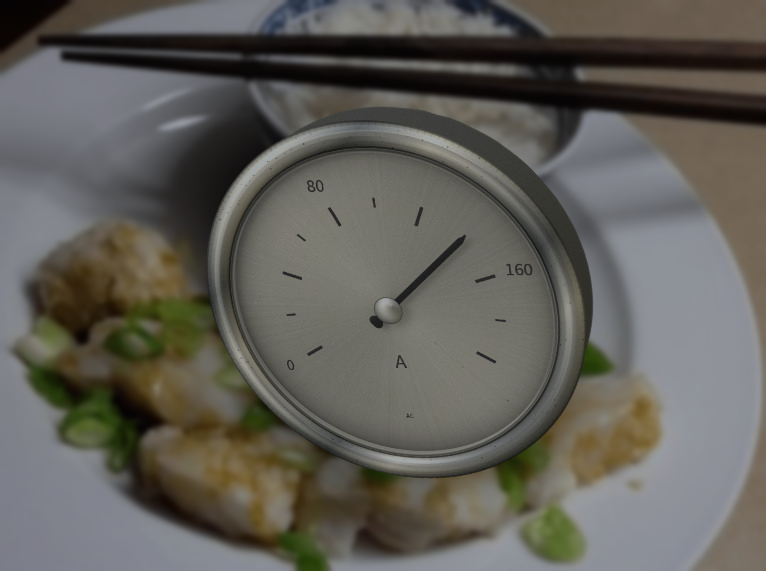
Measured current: 140 A
